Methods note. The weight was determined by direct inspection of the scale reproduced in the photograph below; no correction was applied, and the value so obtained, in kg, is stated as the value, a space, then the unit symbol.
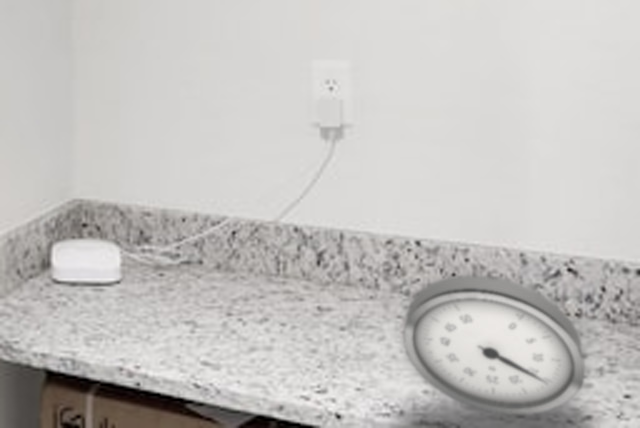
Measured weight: 15 kg
